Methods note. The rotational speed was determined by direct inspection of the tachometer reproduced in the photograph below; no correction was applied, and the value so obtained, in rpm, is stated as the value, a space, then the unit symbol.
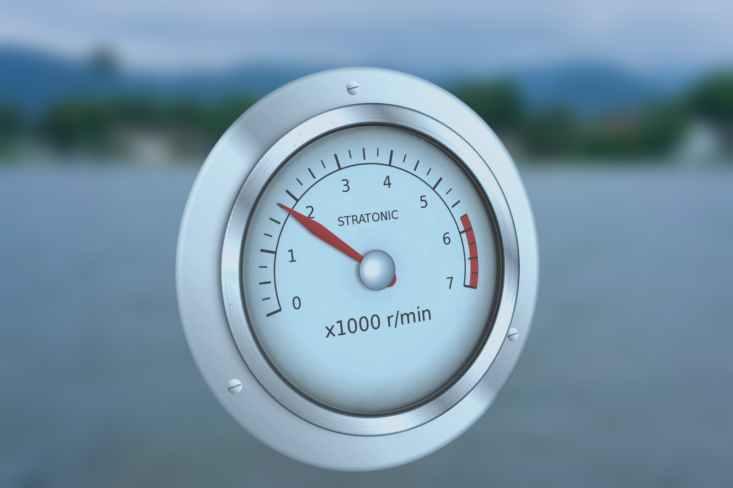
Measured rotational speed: 1750 rpm
